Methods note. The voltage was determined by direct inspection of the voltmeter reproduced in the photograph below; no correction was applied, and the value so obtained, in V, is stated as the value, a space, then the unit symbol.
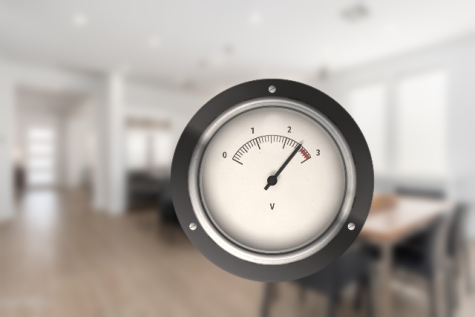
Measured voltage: 2.5 V
